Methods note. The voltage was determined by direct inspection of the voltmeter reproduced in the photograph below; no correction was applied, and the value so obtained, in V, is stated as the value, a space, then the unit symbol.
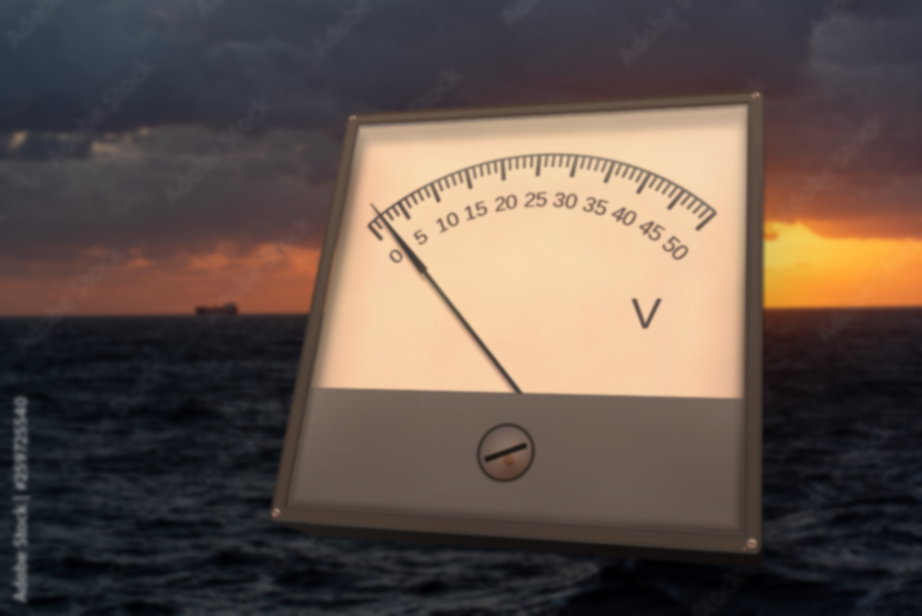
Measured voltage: 2 V
